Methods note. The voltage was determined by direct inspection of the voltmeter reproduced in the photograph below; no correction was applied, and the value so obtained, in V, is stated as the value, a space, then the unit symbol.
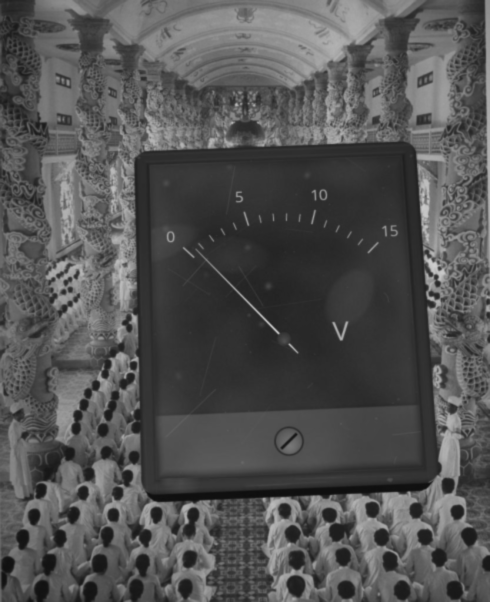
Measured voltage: 0.5 V
